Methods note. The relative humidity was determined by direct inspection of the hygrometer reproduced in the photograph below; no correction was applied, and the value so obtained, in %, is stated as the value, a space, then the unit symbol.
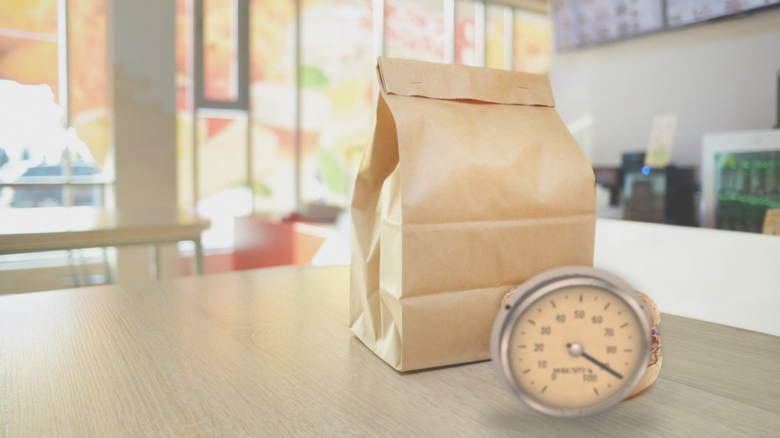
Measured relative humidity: 90 %
